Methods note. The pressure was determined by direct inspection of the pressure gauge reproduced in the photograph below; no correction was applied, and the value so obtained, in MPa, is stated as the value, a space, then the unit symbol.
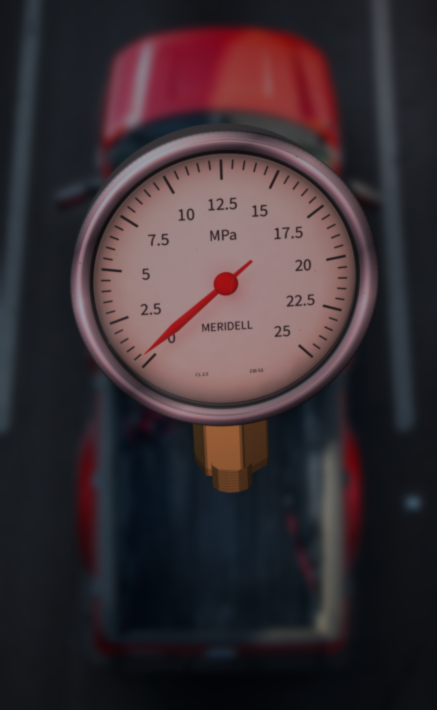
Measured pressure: 0.5 MPa
